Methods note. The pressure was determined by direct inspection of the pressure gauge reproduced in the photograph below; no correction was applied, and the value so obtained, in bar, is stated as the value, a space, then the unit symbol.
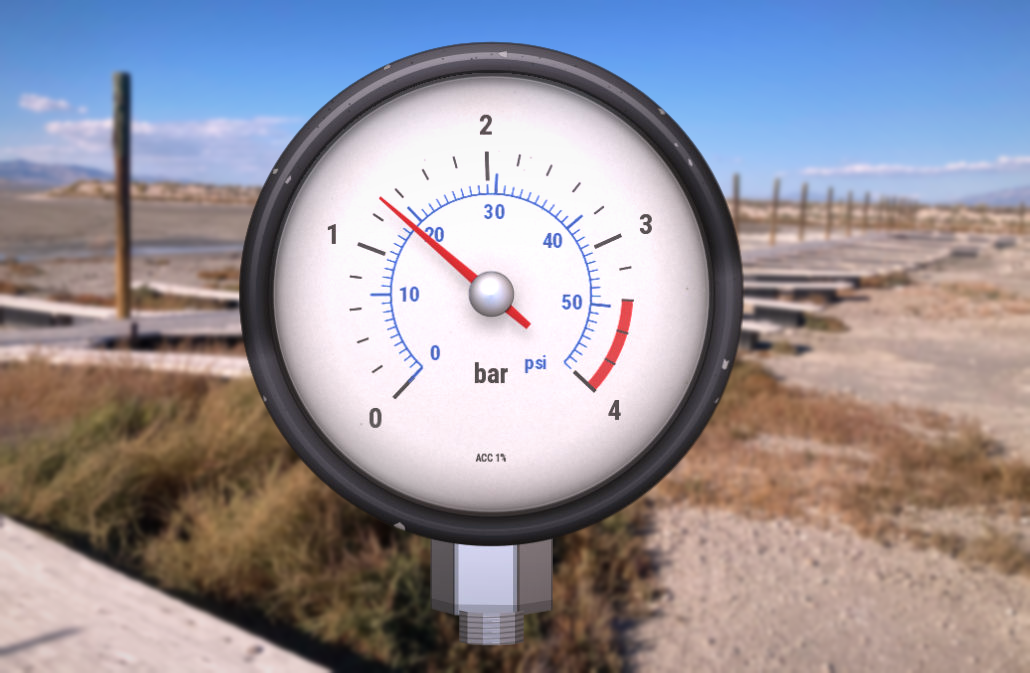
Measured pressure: 1.3 bar
